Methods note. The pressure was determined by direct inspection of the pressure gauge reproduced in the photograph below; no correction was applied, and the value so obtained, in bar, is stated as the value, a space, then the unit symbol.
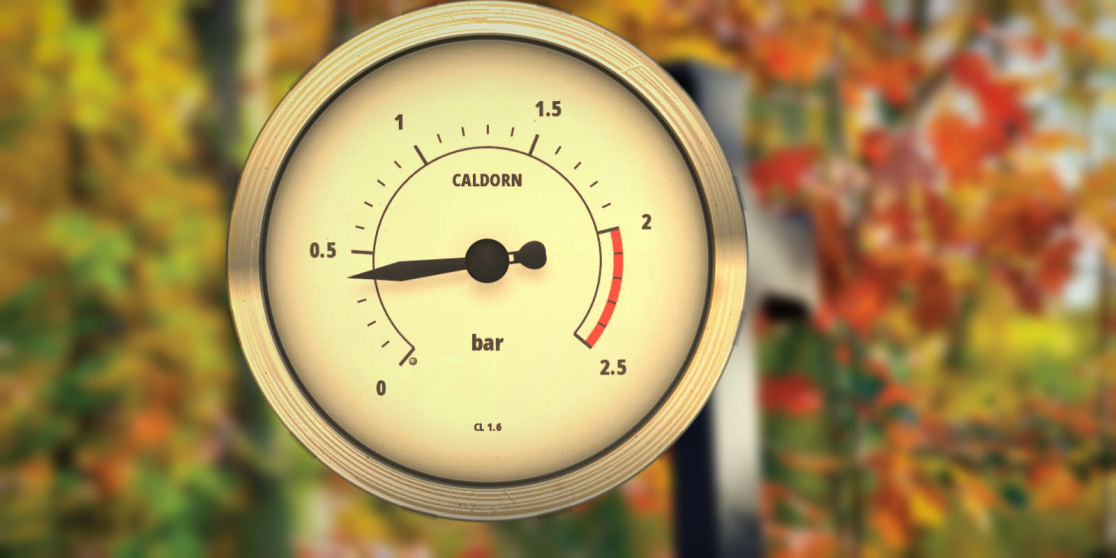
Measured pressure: 0.4 bar
